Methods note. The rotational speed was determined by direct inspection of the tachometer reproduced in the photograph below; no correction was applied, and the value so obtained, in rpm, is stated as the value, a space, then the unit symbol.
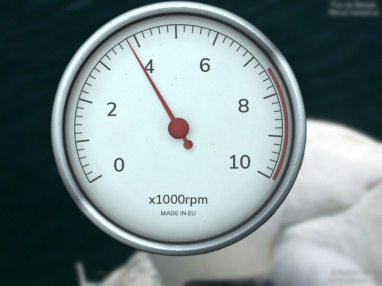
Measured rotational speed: 3800 rpm
